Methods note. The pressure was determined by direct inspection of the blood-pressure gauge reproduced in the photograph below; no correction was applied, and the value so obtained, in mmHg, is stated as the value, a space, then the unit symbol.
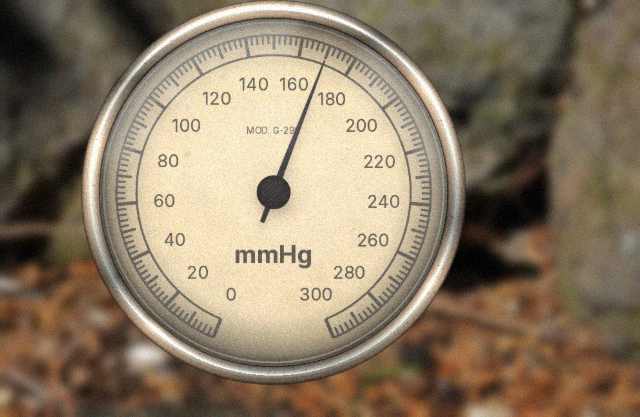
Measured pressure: 170 mmHg
